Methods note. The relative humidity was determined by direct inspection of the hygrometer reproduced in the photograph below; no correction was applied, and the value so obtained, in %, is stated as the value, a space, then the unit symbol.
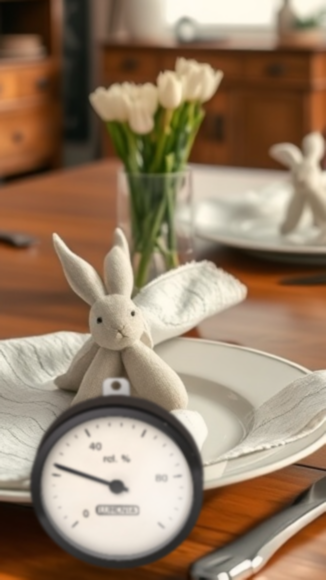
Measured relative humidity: 24 %
